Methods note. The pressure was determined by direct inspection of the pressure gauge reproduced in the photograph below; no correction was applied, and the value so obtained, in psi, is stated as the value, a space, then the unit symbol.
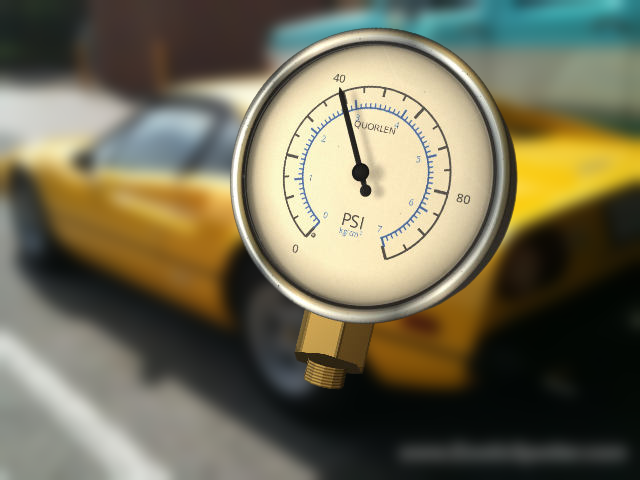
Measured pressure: 40 psi
